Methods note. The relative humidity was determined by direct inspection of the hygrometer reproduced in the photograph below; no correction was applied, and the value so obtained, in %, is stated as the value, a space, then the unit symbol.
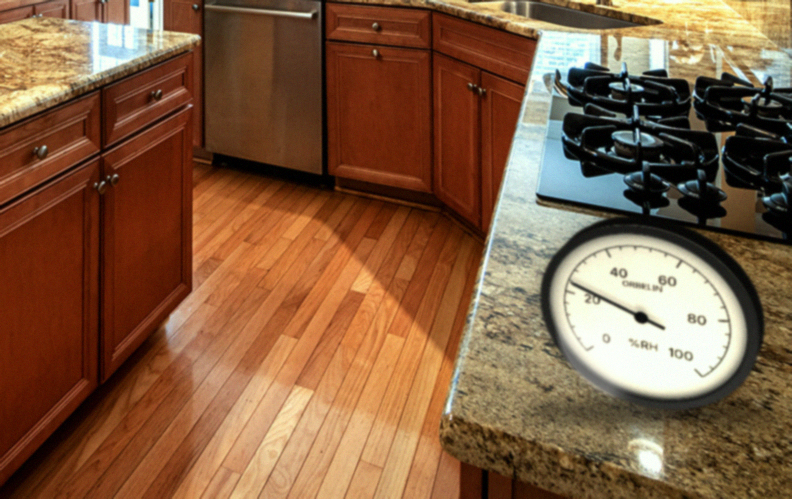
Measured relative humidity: 24 %
